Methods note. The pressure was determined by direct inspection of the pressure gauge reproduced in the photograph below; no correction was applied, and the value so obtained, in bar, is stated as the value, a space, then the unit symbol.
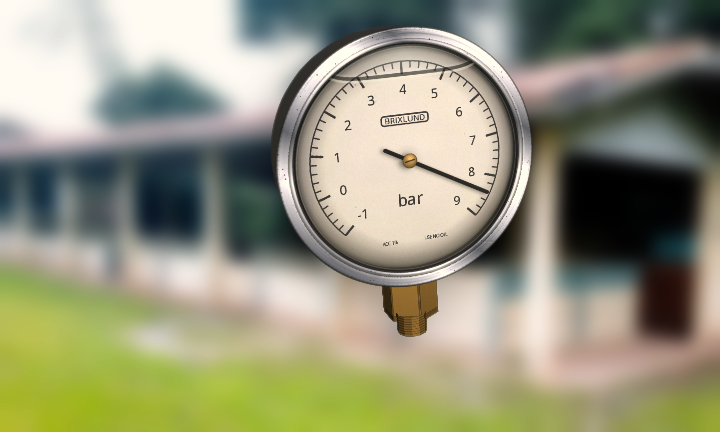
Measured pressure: 8.4 bar
